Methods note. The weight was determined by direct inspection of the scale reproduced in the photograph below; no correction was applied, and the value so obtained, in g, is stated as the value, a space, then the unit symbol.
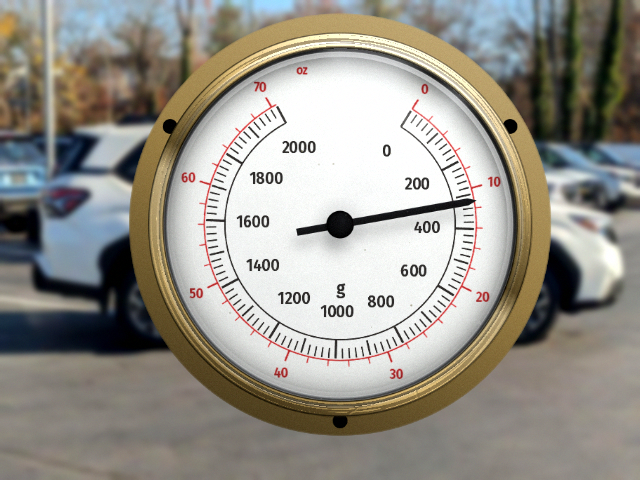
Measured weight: 320 g
